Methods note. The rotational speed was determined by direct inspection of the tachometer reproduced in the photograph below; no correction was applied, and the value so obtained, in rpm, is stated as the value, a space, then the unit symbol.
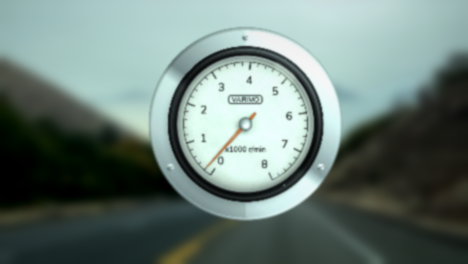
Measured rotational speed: 200 rpm
